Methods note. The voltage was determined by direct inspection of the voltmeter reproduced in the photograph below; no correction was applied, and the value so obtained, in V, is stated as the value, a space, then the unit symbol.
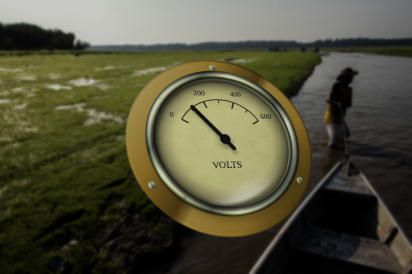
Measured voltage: 100 V
